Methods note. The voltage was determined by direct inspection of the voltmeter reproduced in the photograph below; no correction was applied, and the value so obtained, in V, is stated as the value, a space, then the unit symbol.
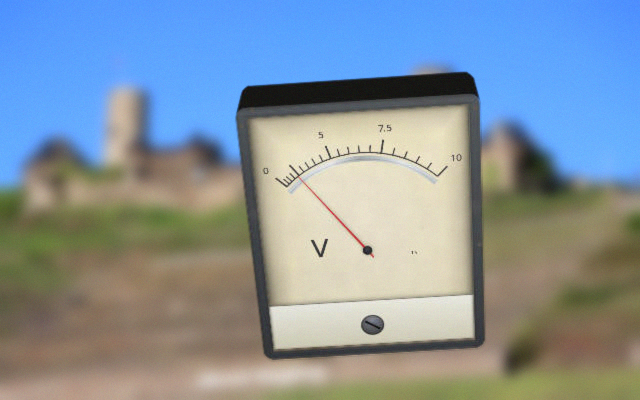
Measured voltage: 2.5 V
